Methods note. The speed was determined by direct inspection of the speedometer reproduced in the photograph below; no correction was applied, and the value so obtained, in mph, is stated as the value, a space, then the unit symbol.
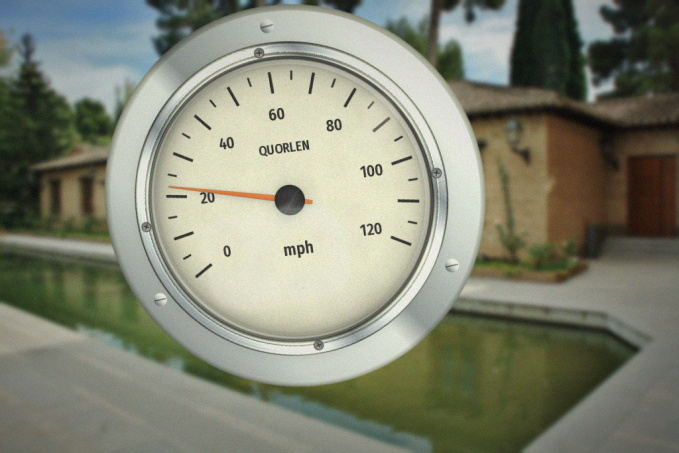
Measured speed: 22.5 mph
